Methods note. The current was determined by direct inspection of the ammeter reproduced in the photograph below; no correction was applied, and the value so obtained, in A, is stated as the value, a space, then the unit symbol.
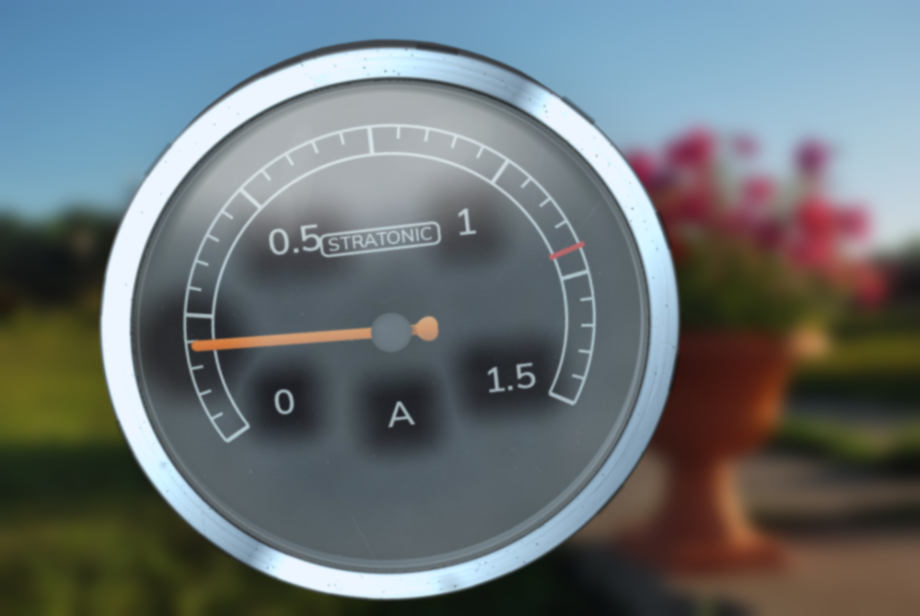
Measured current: 0.2 A
